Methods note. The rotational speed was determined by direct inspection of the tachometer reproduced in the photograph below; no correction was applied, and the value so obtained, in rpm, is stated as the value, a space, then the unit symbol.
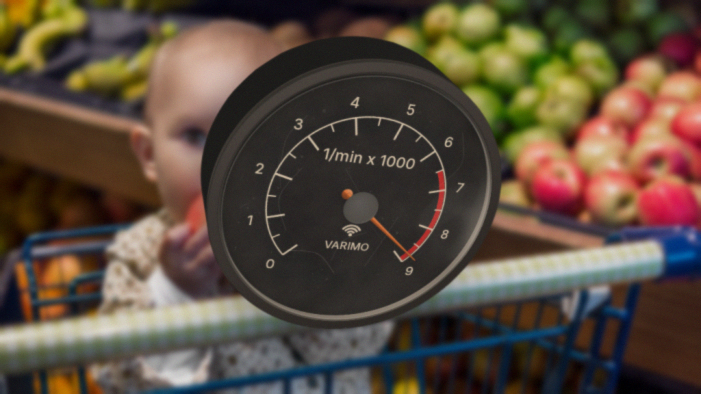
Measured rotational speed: 8750 rpm
